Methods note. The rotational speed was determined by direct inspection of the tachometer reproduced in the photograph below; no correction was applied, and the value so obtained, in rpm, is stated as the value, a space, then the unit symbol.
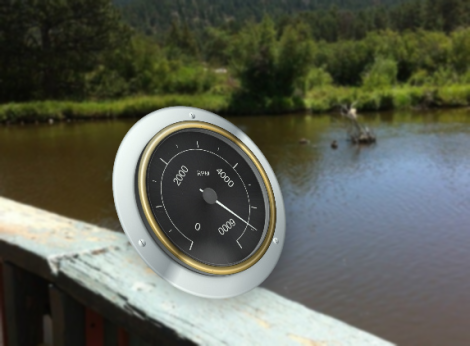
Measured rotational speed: 5500 rpm
